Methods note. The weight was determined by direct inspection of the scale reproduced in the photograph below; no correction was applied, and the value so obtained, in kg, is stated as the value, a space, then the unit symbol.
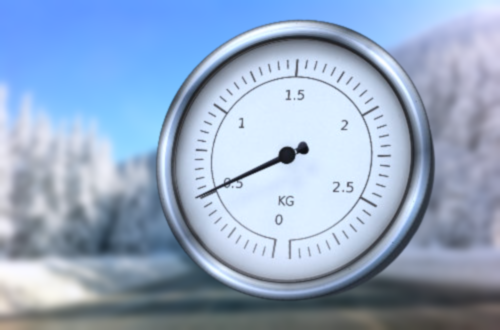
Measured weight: 0.5 kg
